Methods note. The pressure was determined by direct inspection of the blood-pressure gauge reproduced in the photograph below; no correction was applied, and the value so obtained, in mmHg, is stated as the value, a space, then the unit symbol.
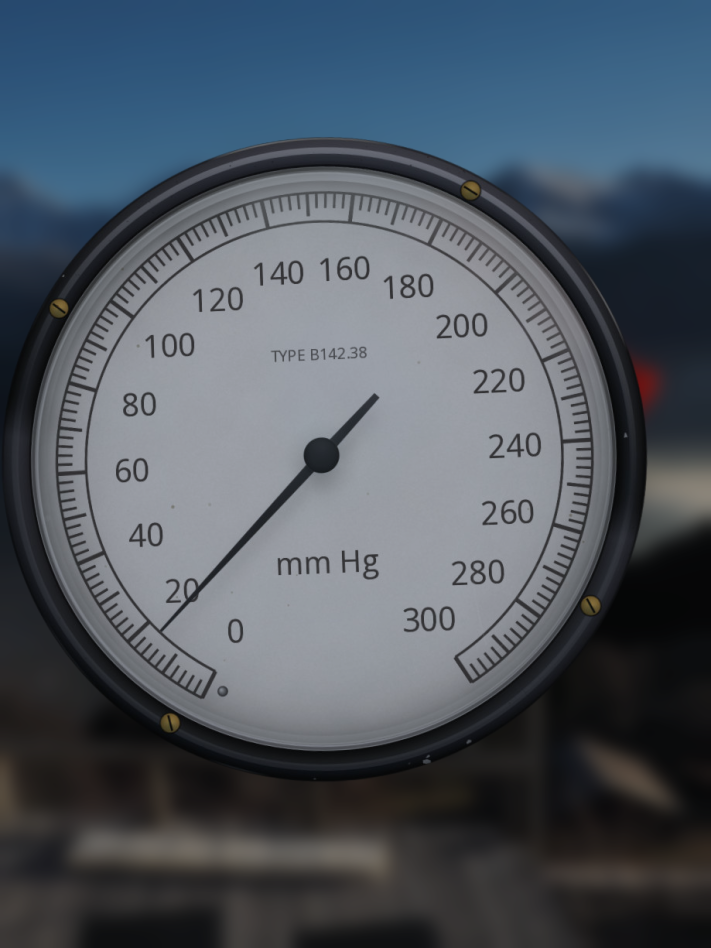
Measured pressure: 16 mmHg
